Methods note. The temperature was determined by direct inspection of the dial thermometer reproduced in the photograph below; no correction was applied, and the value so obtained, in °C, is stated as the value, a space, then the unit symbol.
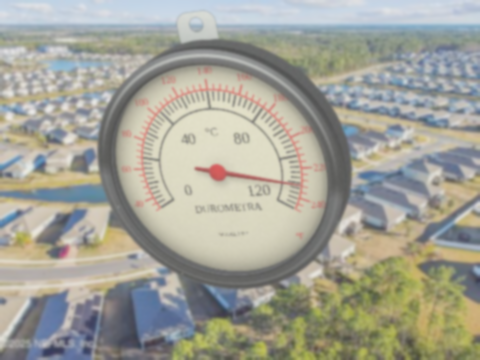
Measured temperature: 110 °C
